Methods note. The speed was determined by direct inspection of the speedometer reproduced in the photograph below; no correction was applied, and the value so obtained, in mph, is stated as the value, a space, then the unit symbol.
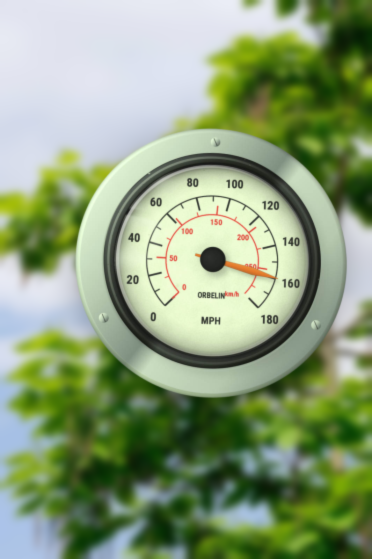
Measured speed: 160 mph
